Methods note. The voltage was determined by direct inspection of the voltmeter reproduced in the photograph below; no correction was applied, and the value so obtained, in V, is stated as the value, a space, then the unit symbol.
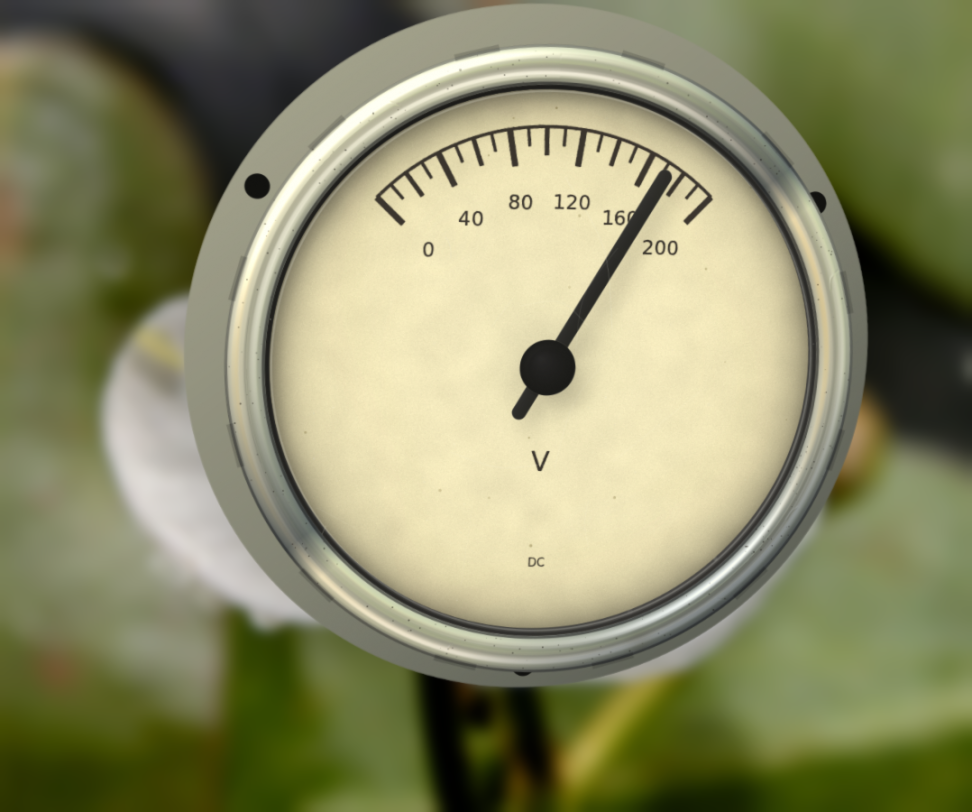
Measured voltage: 170 V
